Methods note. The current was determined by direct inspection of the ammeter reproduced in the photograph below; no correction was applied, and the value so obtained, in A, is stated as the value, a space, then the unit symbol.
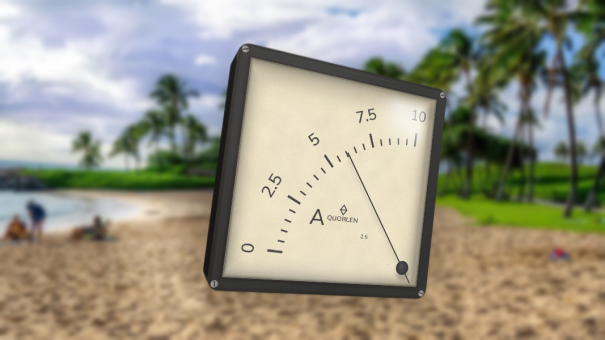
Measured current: 6 A
